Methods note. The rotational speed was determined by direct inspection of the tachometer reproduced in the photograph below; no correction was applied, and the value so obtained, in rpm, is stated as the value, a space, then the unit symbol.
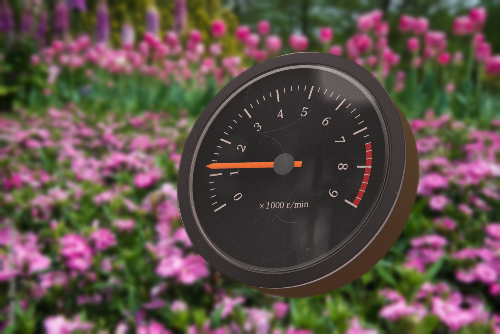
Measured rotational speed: 1200 rpm
